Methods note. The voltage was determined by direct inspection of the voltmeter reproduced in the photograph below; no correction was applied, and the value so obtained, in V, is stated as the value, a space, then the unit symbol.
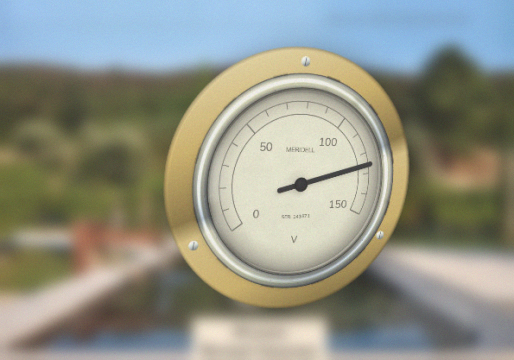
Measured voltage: 125 V
